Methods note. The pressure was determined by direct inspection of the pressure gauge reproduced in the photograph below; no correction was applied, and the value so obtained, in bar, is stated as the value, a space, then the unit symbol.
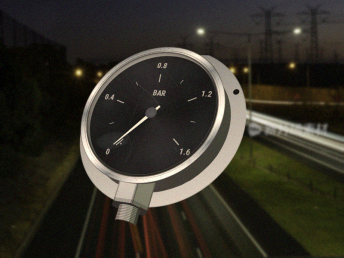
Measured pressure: 0 bar
